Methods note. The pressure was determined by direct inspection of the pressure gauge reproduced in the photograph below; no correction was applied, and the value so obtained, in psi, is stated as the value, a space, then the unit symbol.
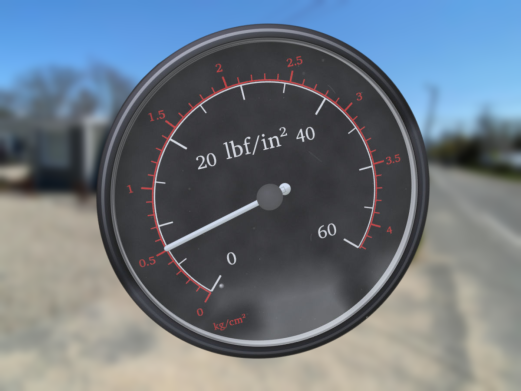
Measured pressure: 7.5 psi
